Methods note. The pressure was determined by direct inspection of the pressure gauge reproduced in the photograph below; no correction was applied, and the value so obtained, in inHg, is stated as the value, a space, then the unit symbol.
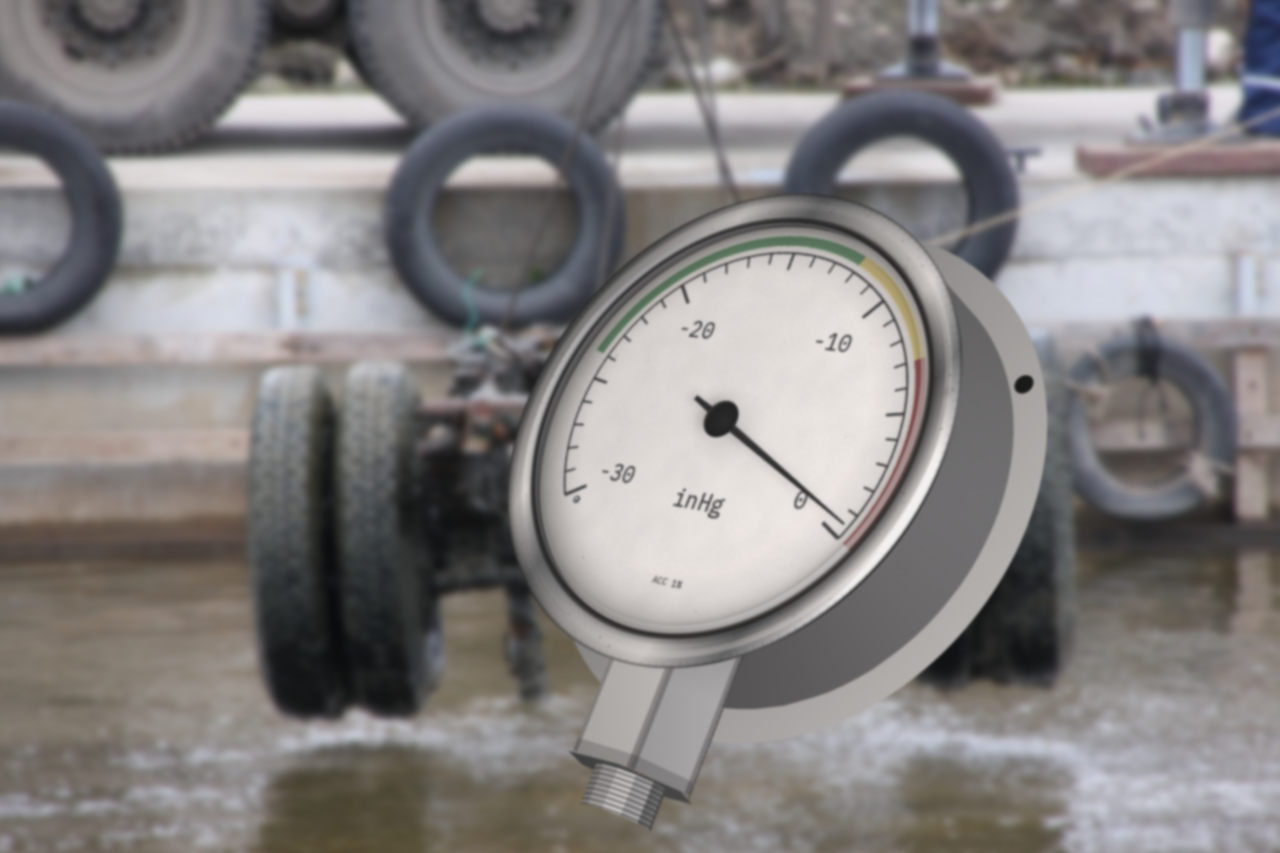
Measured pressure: -0.5 inHg
